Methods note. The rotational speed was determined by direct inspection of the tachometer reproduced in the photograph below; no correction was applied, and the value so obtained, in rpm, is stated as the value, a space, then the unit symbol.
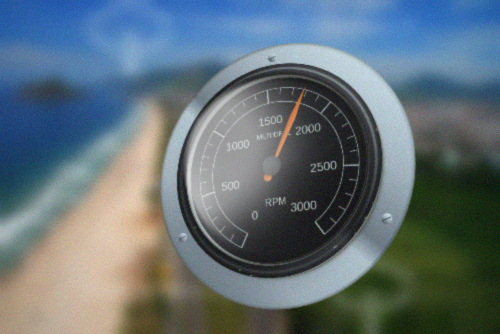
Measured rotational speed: 1800 rpm
